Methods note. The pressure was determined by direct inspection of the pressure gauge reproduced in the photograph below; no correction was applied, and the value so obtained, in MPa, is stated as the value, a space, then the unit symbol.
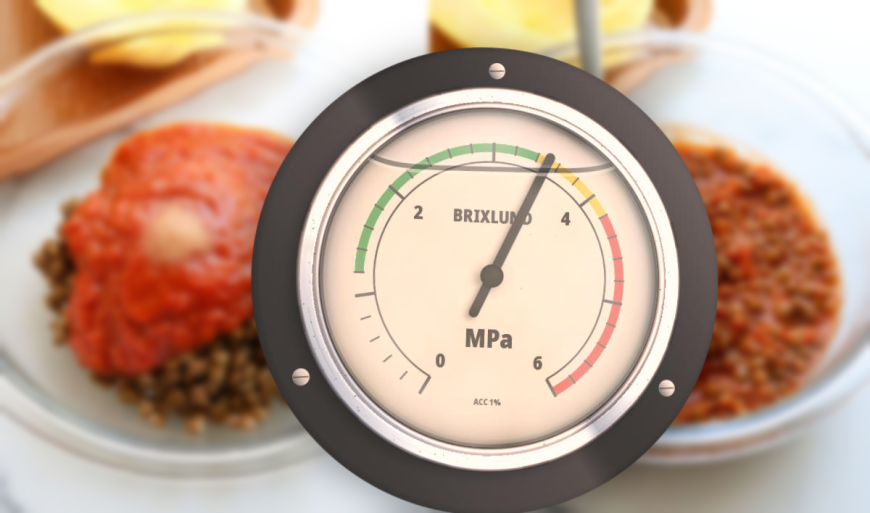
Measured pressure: 3.5 MPa
